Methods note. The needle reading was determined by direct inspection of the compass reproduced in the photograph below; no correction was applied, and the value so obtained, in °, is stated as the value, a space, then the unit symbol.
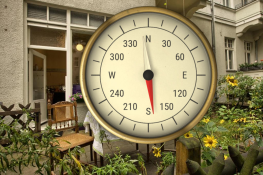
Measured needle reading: 172.5 °
